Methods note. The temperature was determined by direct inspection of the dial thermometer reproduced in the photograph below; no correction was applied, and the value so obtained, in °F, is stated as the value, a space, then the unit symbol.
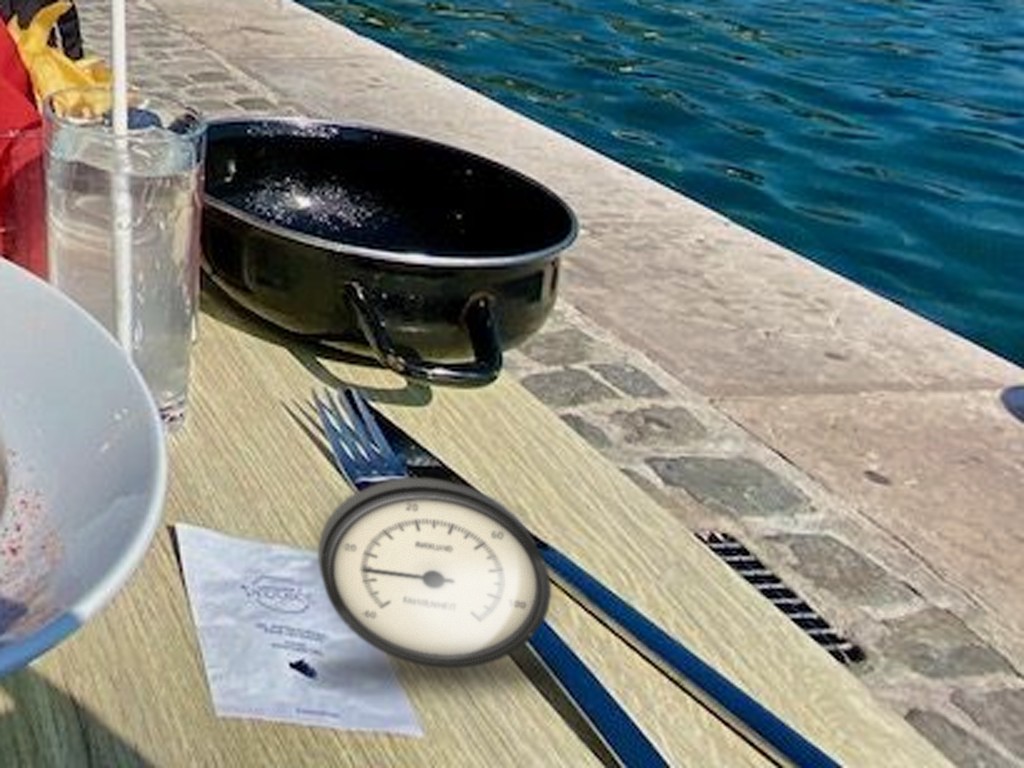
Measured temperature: -30 °F
